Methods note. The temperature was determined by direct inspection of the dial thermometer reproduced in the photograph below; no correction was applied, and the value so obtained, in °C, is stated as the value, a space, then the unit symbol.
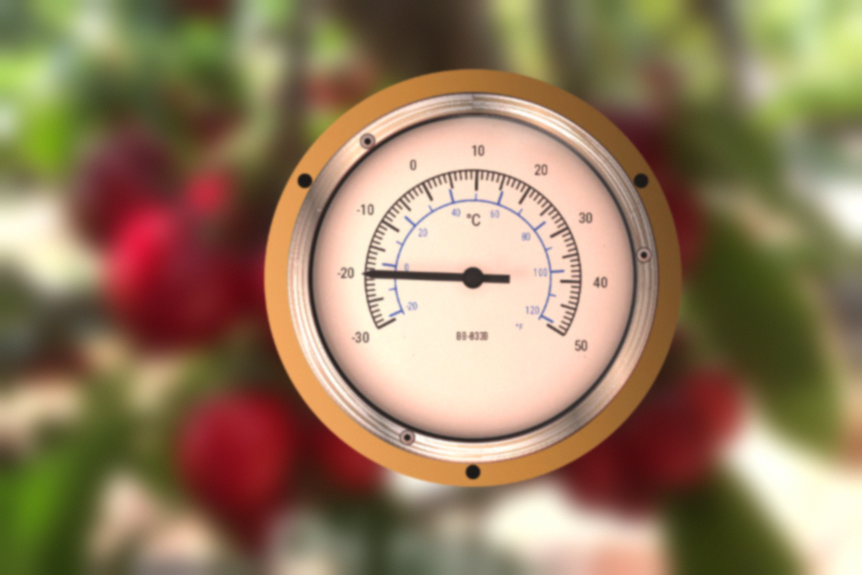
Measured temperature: -20 °C
